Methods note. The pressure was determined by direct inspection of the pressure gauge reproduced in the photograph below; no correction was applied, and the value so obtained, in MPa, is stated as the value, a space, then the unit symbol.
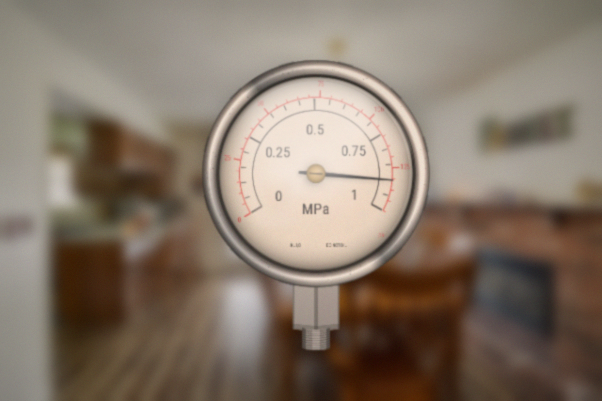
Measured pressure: 0.9 MPa
